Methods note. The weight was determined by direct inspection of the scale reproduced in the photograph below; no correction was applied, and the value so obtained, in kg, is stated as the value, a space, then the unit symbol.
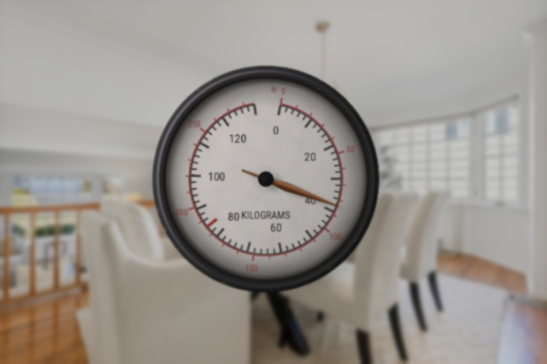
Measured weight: 38 kg
